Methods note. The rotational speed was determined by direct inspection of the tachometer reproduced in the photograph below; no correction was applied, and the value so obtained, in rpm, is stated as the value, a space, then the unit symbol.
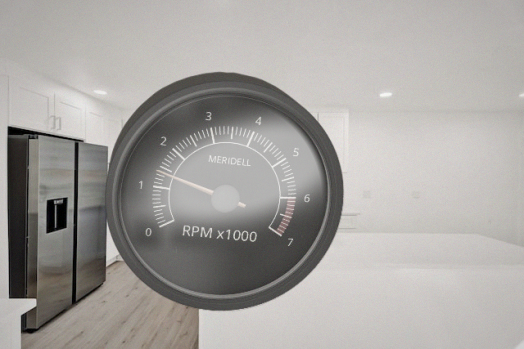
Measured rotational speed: 1400 rpm
